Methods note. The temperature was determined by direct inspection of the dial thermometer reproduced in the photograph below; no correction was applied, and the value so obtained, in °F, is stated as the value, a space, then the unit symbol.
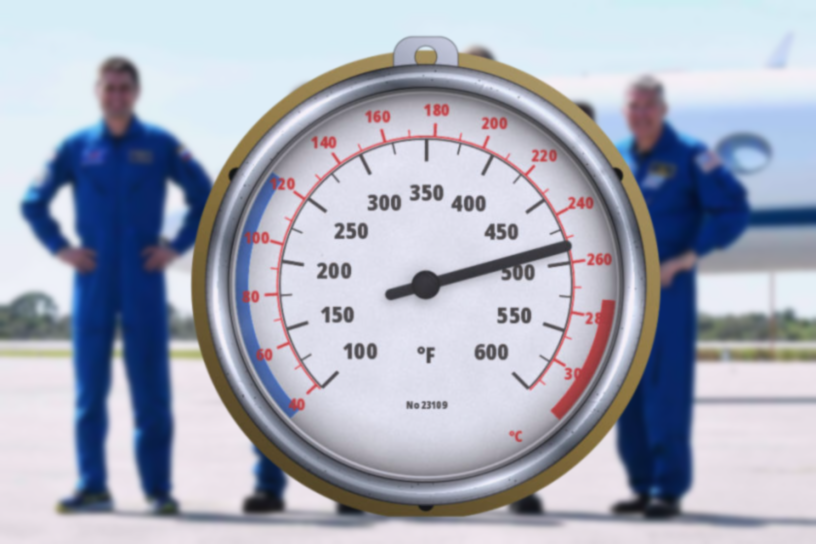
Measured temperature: 487.5 °F
